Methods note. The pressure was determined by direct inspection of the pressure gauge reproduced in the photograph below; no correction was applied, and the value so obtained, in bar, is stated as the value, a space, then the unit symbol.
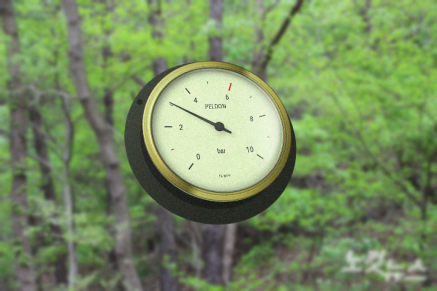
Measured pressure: 3 bar
